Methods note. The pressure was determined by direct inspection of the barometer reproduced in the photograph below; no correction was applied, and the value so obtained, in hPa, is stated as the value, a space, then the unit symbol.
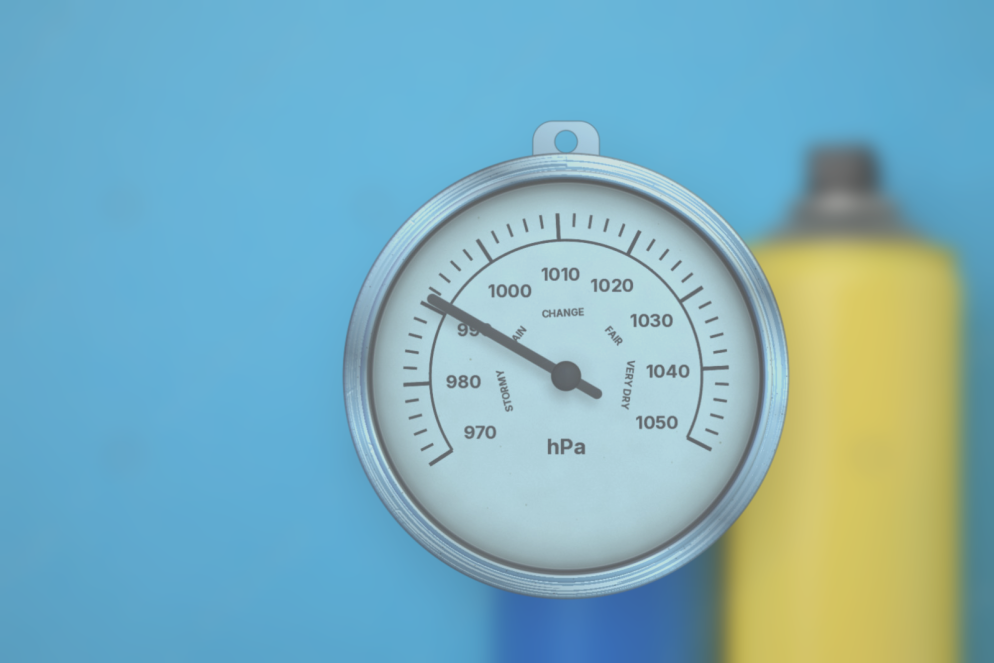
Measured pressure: 991 hPa
